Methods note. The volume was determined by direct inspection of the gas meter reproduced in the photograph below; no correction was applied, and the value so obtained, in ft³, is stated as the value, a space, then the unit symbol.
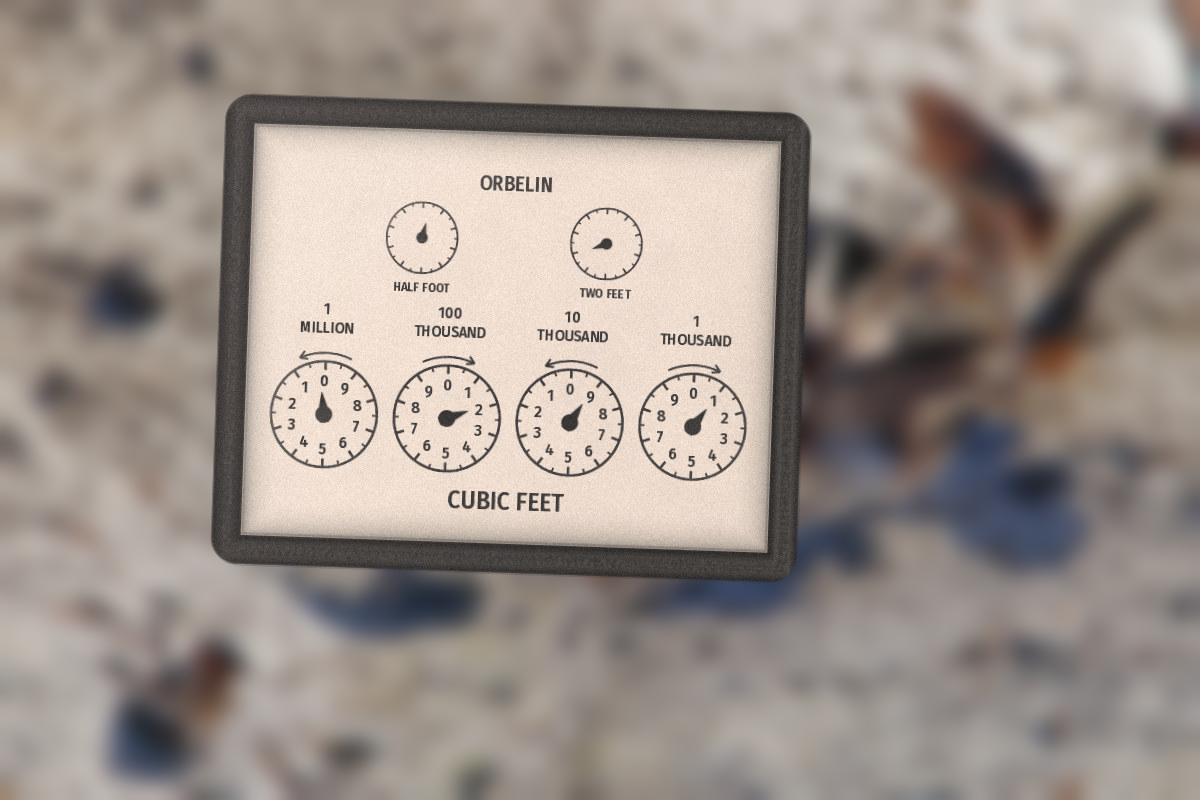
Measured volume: 19100 ft³
